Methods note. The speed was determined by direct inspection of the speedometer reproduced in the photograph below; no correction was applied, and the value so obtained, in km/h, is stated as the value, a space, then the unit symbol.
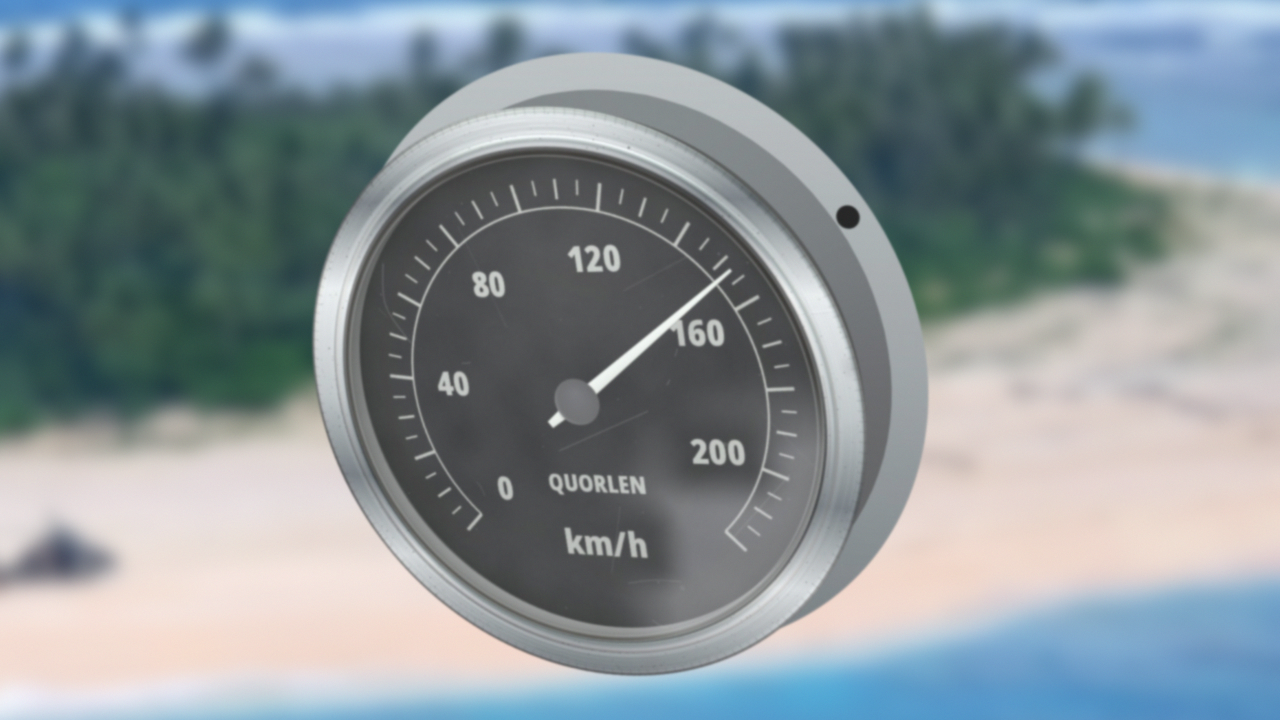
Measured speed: 152.5 km/h
